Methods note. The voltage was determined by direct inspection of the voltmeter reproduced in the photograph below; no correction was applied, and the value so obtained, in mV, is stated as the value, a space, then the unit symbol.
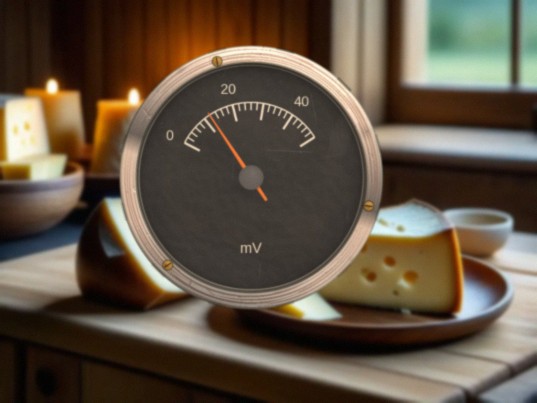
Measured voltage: 12 mV
